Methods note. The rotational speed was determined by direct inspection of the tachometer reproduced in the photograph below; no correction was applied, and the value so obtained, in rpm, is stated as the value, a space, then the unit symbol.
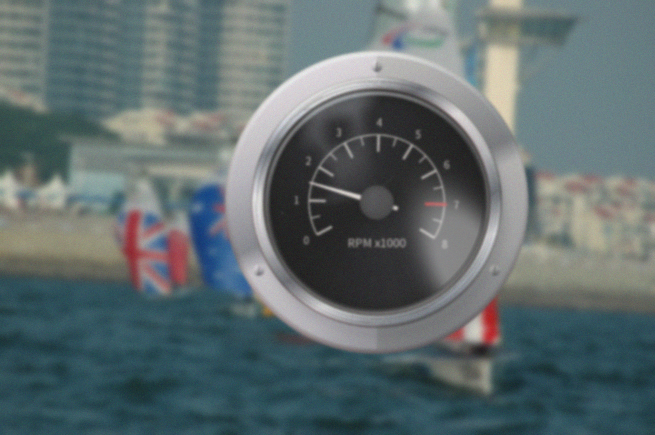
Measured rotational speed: 1500 rpm
